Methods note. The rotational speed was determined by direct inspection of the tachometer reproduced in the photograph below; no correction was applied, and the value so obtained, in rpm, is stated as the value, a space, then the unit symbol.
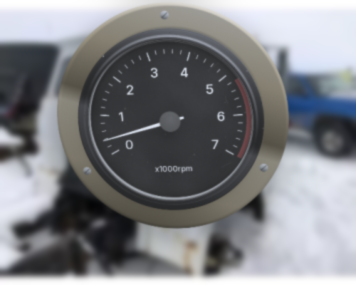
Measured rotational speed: 400 rpm
